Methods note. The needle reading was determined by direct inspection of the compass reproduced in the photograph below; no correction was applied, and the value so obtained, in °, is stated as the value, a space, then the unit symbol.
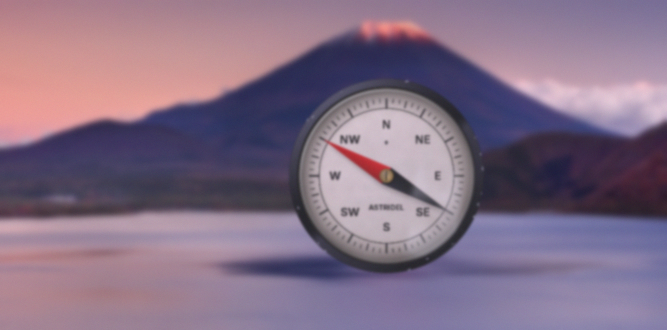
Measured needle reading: 300 °
